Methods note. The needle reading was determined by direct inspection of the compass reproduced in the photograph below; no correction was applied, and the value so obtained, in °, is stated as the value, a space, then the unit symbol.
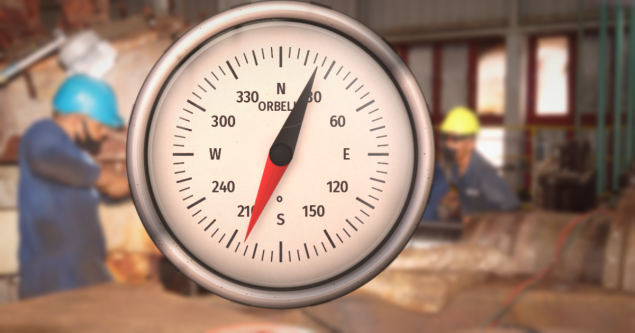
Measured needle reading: 202.5 °
